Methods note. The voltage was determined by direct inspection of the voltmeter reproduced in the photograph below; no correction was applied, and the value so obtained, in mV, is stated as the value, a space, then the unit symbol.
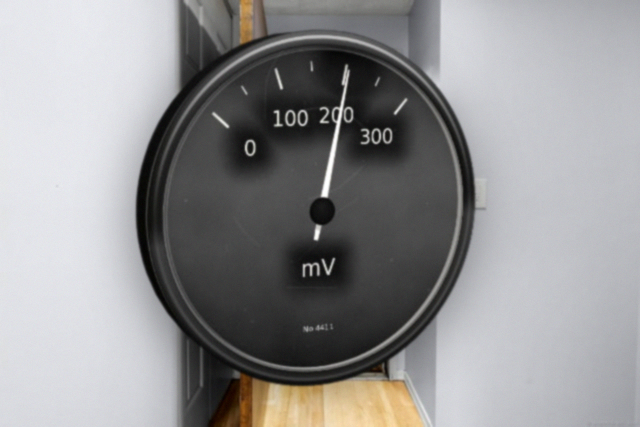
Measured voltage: 200 mV
